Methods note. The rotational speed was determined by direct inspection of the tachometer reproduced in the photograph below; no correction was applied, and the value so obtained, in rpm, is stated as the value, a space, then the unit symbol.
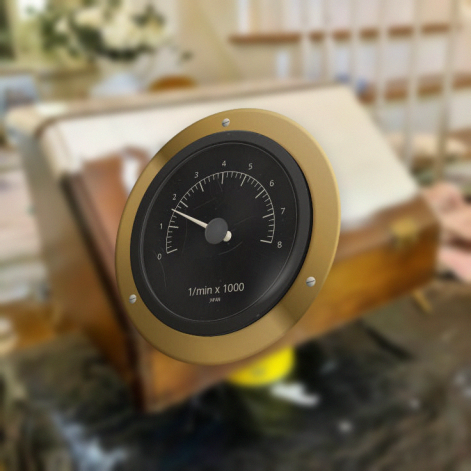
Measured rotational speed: 1600 rpm
